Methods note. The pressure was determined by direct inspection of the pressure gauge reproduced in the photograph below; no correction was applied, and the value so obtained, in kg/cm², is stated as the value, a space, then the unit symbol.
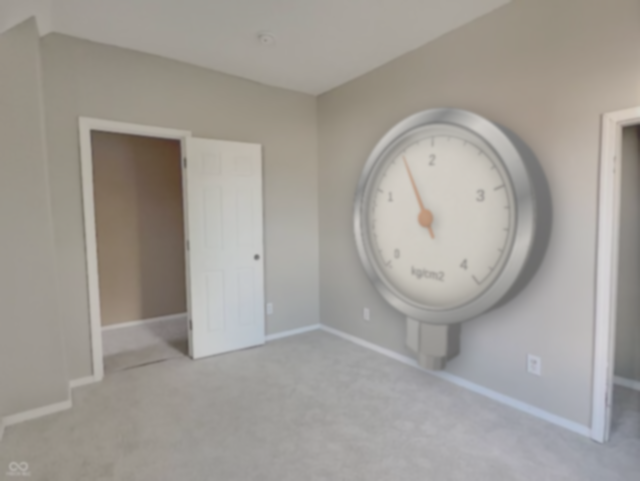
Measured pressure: 1.6 kg/cm²
